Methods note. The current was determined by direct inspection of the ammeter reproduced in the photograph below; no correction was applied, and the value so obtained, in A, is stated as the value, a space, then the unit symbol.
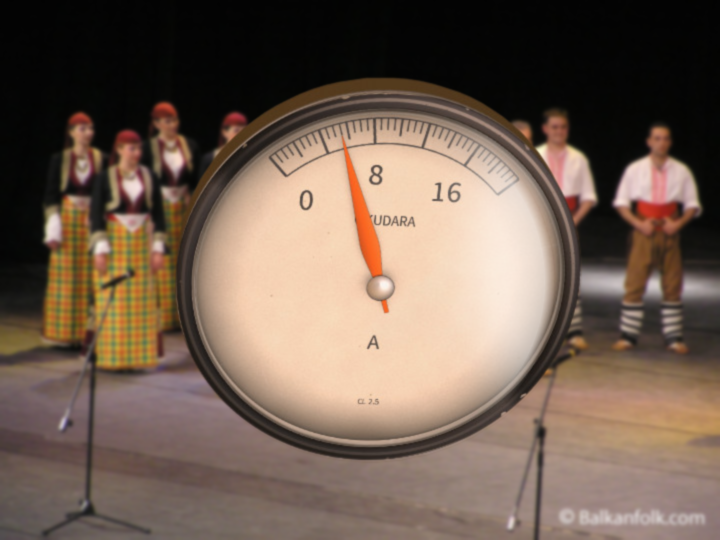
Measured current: 5.5 A
